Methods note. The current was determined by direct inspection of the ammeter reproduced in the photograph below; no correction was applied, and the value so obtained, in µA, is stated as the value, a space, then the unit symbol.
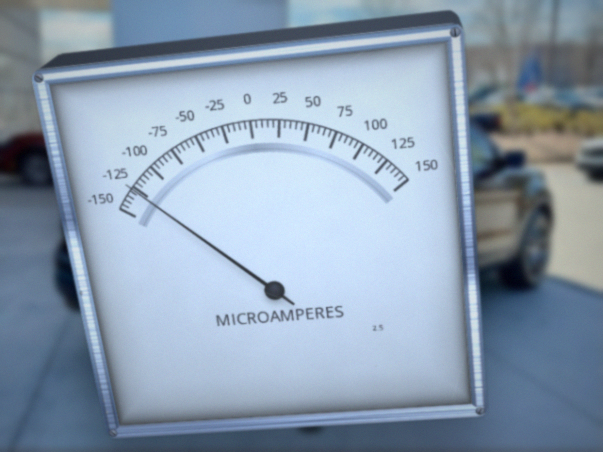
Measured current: -125 µA
